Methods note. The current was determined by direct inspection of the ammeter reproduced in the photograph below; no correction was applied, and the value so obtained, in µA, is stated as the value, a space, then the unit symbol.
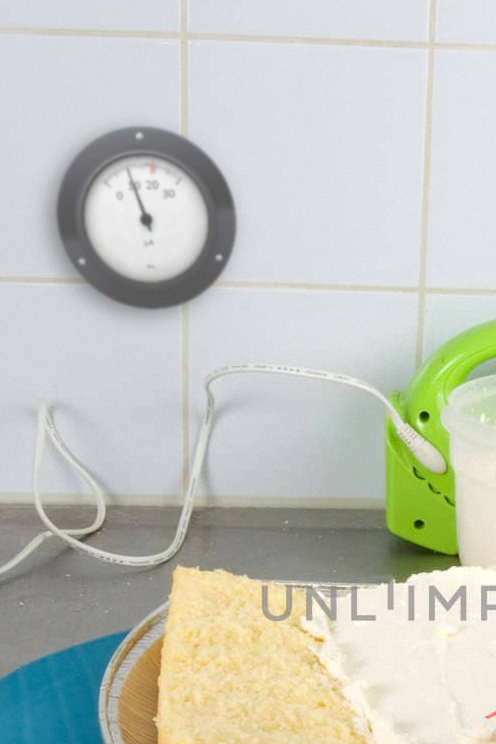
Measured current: 10 µA
